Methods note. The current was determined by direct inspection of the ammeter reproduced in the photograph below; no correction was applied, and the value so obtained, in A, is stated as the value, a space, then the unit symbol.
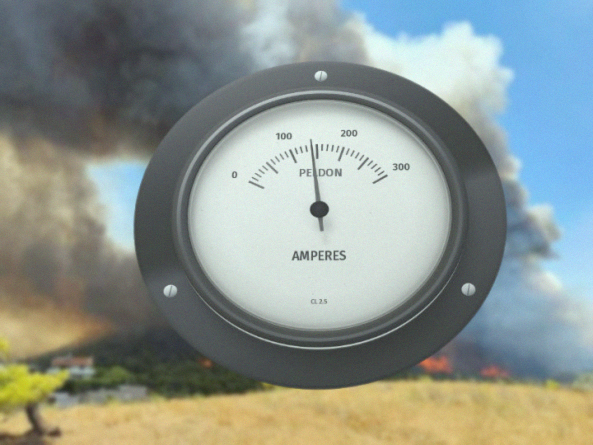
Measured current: 140 A
